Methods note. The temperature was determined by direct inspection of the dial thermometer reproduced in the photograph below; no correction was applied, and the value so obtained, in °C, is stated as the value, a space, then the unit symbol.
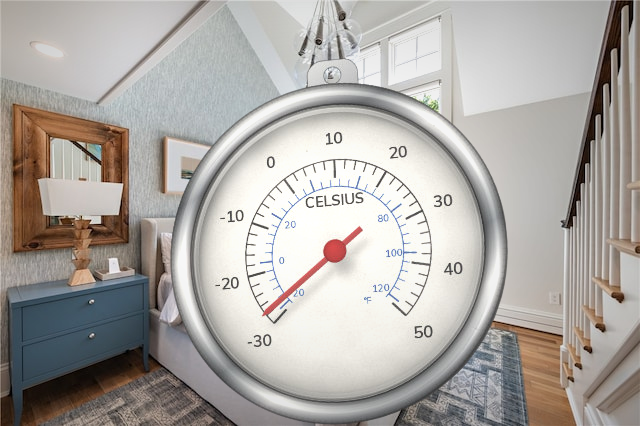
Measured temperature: -28 °C
